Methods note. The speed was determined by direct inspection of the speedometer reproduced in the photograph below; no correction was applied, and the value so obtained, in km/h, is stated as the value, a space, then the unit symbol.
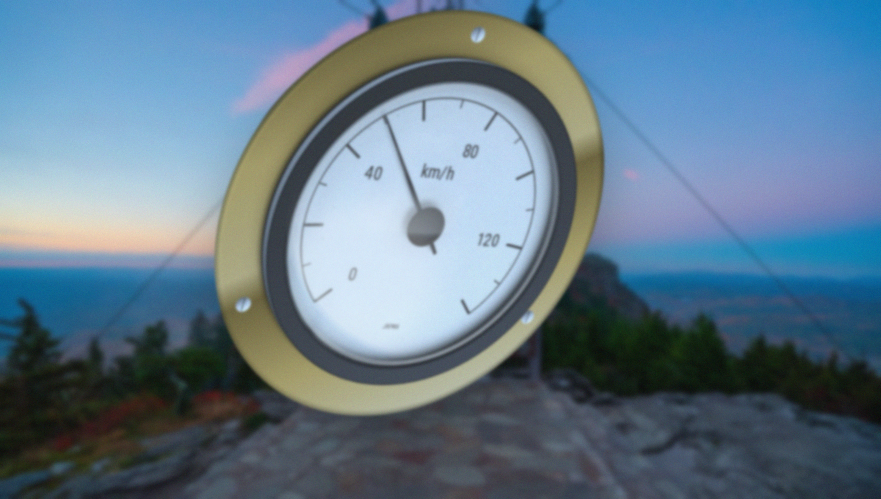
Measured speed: 50 km/h
